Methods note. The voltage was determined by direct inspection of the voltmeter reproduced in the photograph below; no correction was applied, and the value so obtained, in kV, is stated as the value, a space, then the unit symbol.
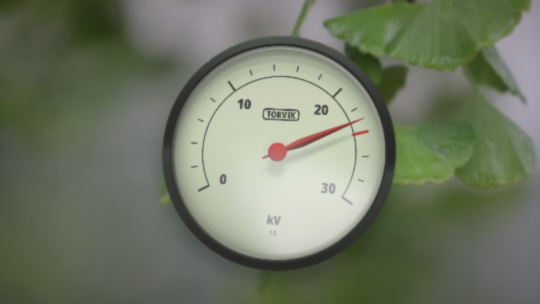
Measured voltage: 23 kV
